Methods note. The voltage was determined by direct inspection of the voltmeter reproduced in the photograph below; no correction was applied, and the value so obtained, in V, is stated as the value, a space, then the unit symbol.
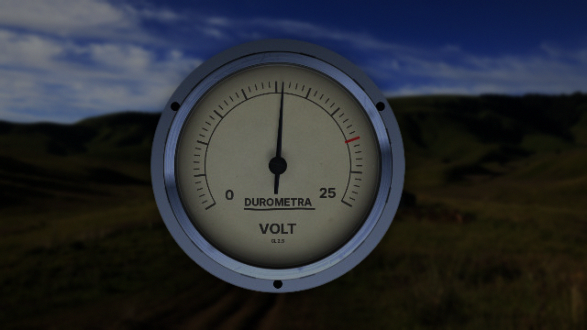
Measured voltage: 13 V
